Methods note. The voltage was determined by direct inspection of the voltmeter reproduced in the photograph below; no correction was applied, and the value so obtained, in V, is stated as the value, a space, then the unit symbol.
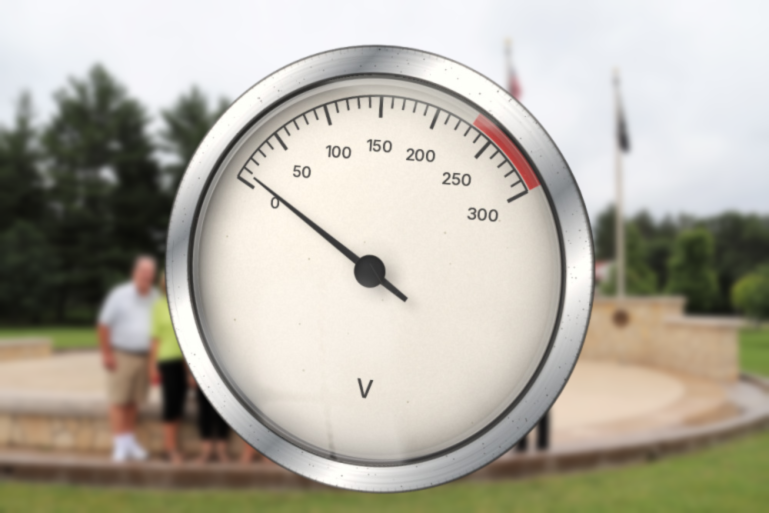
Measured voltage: 10 V
